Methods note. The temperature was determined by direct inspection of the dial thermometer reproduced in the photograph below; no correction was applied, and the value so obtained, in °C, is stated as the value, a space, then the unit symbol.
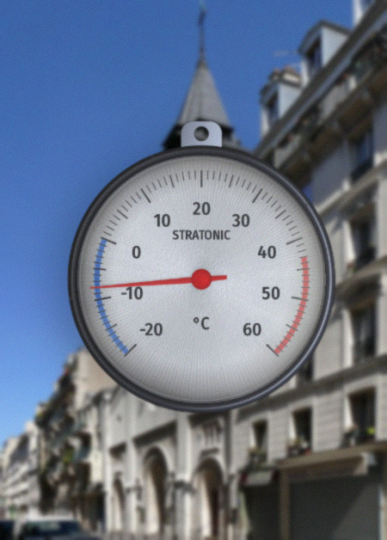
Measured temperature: -8 °C
